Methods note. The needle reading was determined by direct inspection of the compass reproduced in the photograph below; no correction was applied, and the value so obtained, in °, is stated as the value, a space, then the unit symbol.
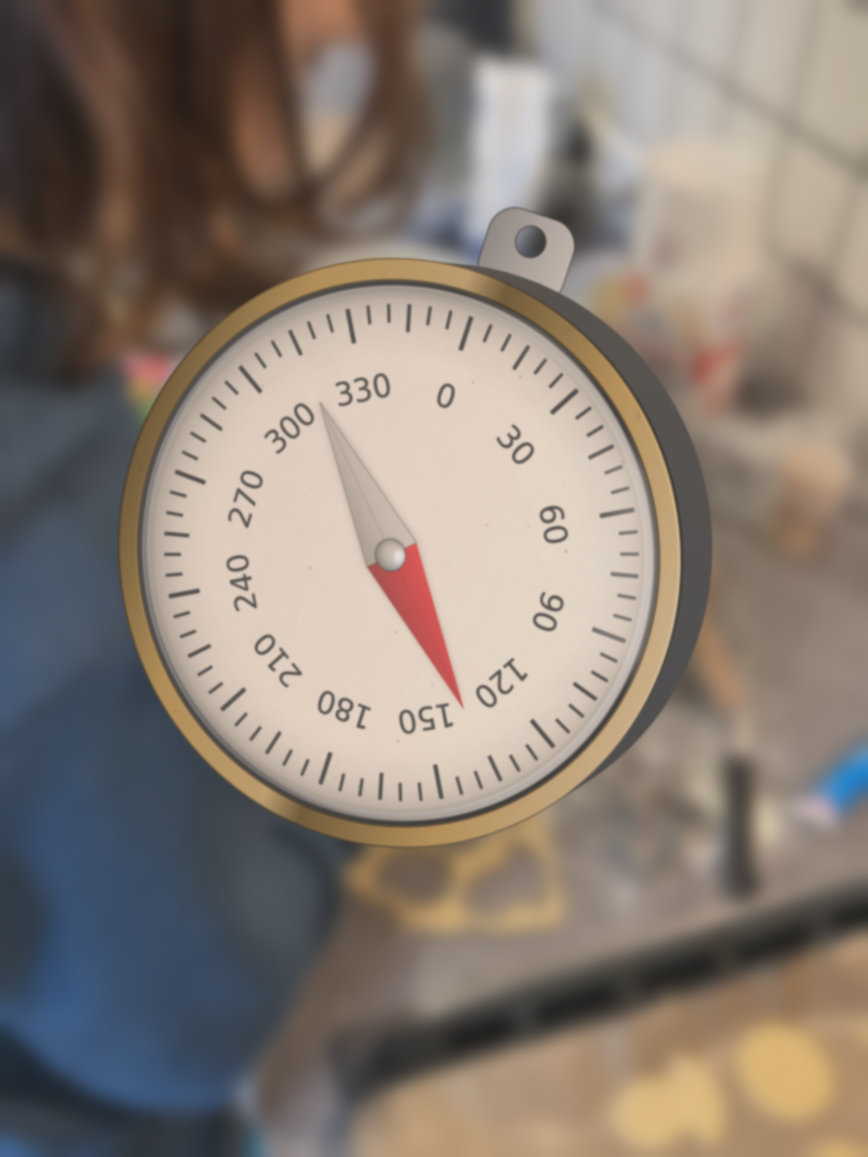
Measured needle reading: 135 °
